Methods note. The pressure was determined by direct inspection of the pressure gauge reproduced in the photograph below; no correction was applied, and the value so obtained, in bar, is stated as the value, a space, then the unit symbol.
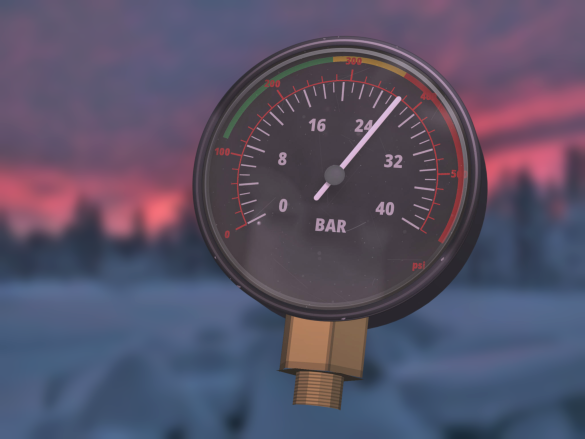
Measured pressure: 26 bar
